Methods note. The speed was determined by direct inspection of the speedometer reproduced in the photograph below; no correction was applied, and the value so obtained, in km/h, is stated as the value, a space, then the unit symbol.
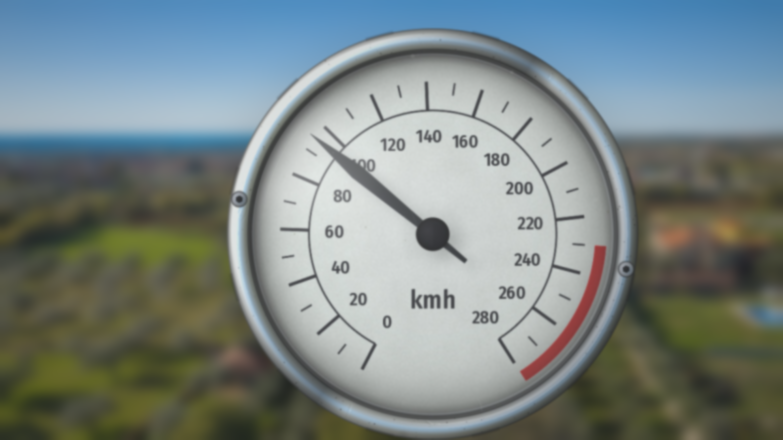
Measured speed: 95 km/h
